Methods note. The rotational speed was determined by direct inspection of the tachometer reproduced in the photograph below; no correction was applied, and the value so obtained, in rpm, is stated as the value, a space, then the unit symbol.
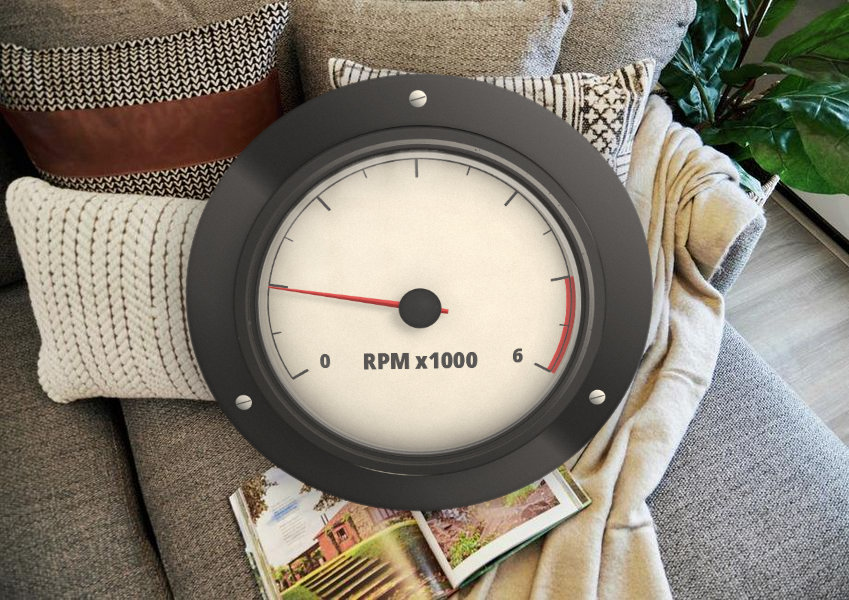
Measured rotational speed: 1000 rpm
